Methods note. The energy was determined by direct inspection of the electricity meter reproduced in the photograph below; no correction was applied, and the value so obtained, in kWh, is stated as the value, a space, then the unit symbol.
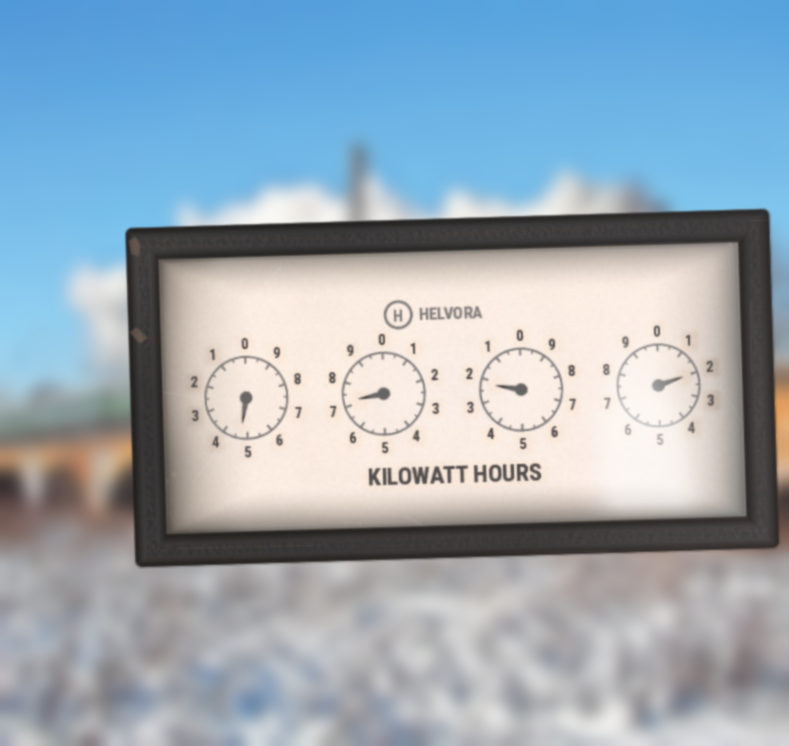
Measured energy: 4722 kWh
